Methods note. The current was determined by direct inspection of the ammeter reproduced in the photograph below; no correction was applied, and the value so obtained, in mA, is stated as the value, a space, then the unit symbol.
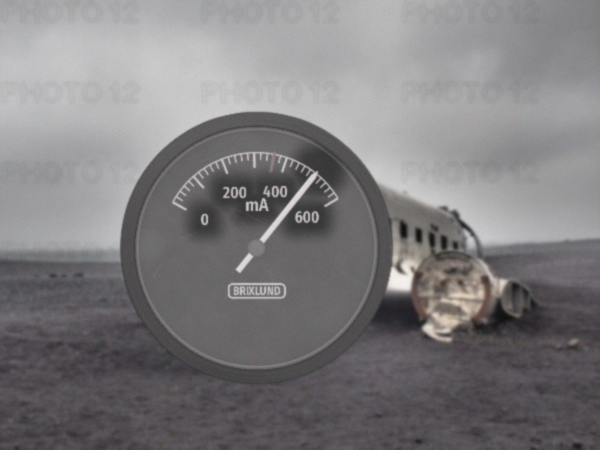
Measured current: 500 mA
